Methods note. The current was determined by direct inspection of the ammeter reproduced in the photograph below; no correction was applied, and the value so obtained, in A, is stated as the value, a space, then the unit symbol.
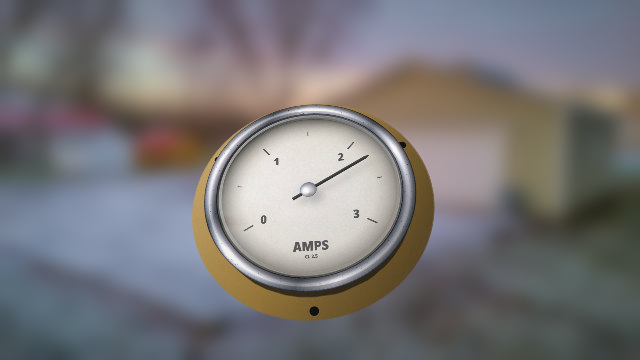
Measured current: 2.25 A
